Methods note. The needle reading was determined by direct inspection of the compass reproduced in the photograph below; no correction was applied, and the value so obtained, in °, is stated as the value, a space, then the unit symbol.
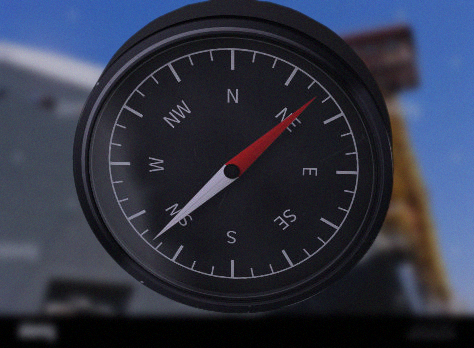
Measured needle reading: 45 °
